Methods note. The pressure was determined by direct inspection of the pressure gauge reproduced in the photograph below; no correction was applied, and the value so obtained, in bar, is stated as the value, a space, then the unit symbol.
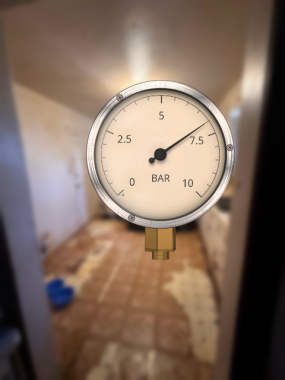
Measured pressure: 7 bar
